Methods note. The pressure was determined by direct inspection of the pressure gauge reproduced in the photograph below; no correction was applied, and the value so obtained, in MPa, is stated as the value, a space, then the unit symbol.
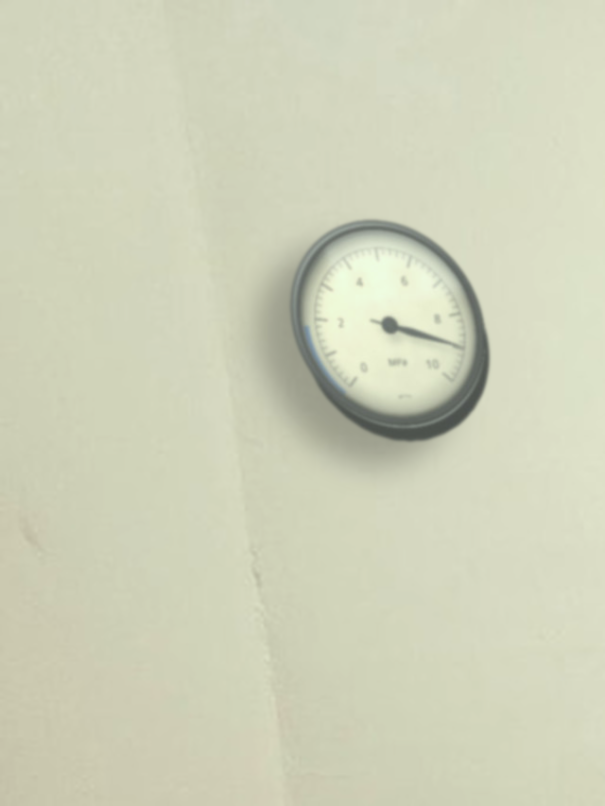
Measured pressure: 9 MPa
